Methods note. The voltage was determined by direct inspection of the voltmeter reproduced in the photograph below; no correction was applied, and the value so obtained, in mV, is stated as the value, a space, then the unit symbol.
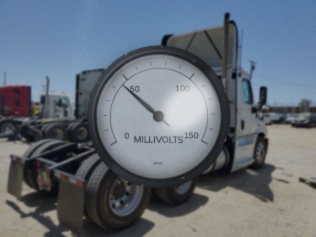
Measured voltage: 45 mV
